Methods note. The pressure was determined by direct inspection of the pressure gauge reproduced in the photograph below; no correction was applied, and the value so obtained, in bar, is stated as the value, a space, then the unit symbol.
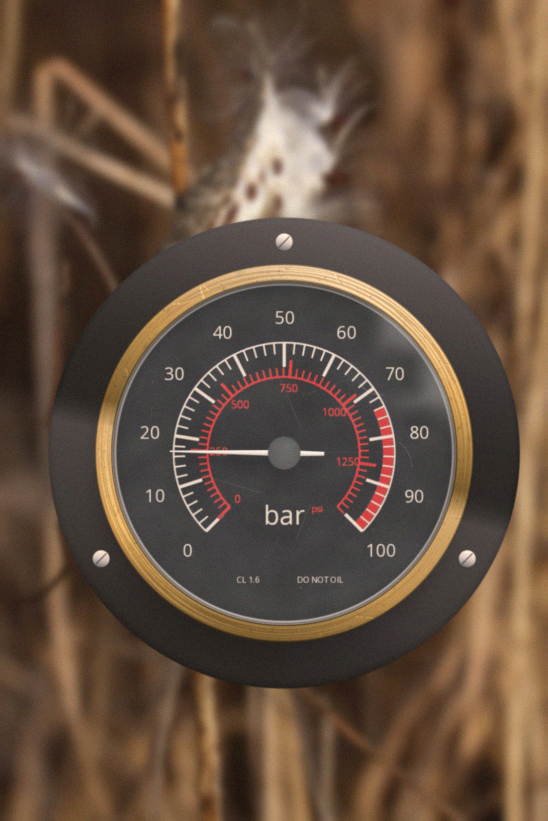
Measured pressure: 17 bar
